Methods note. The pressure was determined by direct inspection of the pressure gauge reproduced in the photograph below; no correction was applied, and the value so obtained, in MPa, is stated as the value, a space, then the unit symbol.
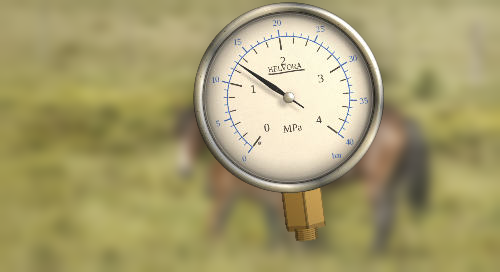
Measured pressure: 1.3 MPa
